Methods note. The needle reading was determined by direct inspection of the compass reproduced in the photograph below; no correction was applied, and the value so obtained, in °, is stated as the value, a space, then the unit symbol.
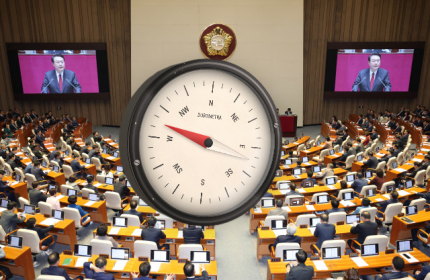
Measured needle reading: 285 °
